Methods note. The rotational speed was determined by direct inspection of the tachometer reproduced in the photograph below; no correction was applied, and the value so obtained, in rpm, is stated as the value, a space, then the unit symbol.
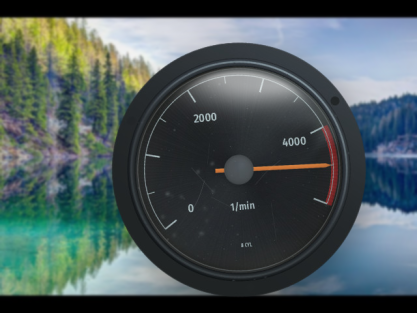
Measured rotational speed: 4500 rpm
